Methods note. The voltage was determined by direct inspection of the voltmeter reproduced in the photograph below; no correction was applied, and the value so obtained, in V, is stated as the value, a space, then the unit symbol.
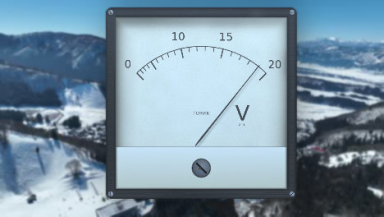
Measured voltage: 19 V
